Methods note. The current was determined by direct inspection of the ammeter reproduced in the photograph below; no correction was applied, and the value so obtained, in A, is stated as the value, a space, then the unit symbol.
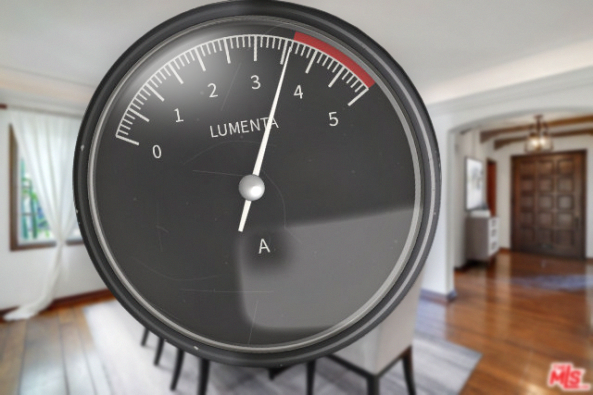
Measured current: 3.6 A
